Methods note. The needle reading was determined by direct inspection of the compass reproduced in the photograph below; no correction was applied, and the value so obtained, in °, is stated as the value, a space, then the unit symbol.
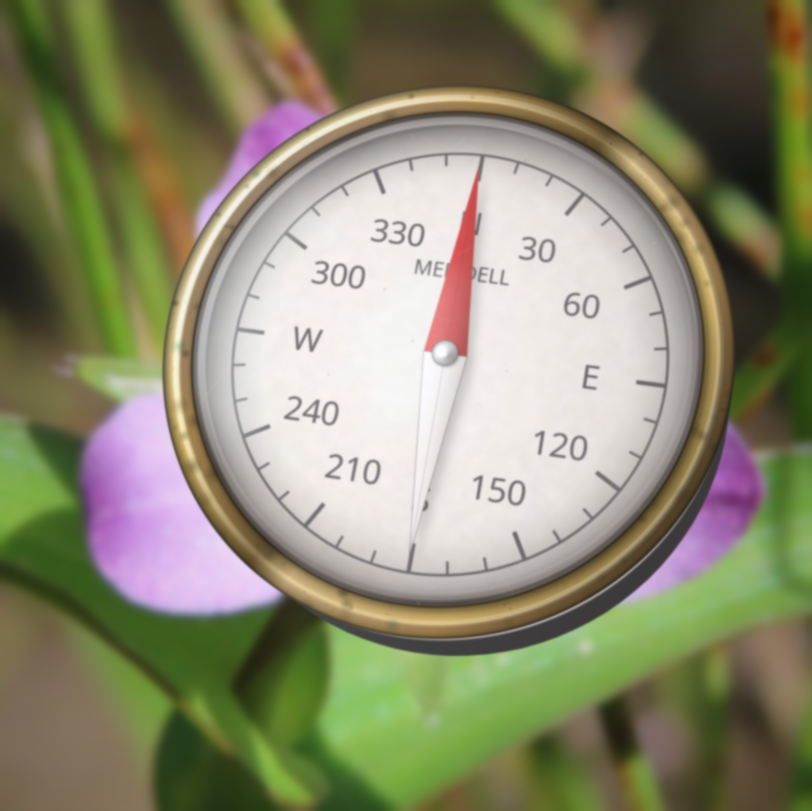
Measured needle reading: 0 °
